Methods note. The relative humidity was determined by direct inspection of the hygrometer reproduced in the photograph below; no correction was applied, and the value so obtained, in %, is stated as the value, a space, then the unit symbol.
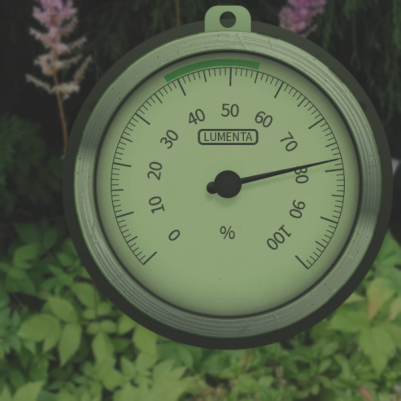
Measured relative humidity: 78 %
